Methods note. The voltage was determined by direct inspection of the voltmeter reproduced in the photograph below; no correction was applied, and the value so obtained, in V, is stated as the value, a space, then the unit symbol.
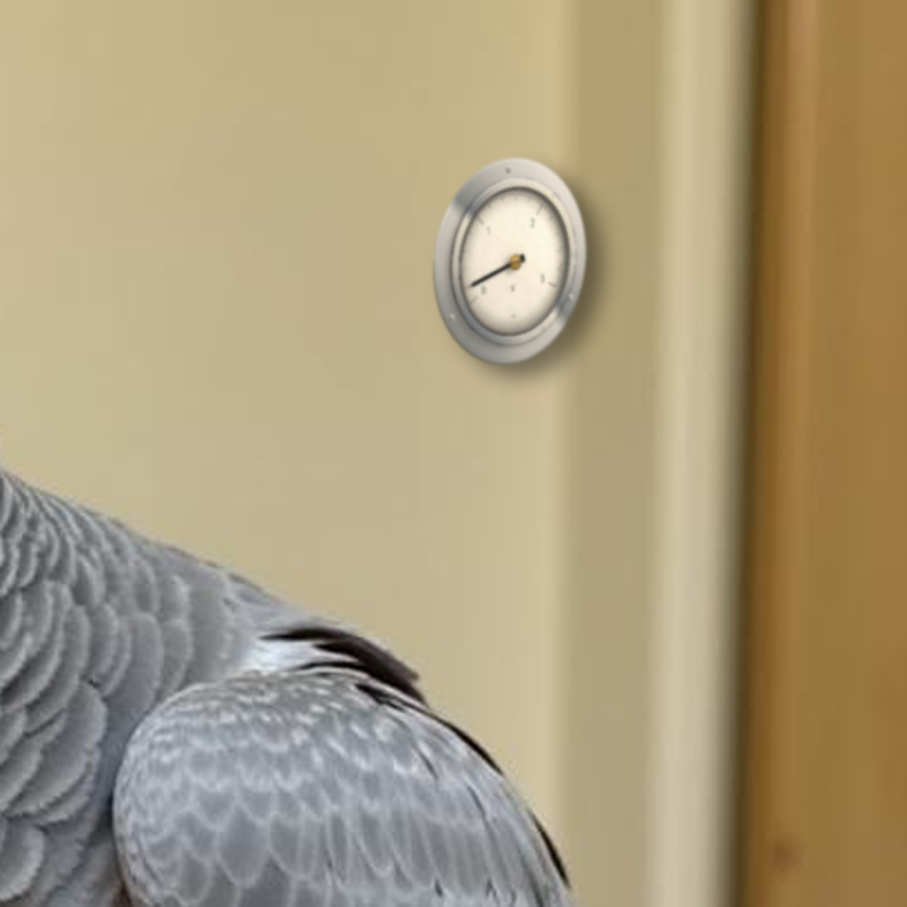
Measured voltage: 0.2 V
